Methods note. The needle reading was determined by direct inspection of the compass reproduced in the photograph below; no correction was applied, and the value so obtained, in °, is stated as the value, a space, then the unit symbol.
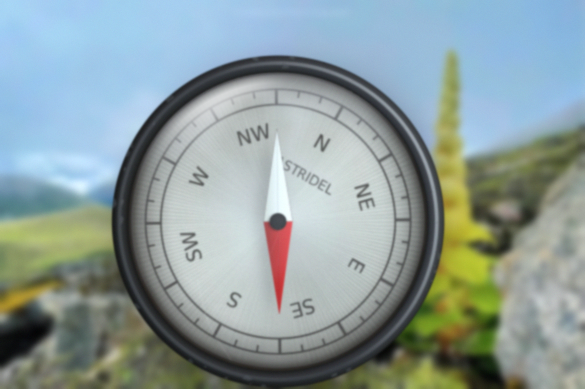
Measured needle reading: 150 °
